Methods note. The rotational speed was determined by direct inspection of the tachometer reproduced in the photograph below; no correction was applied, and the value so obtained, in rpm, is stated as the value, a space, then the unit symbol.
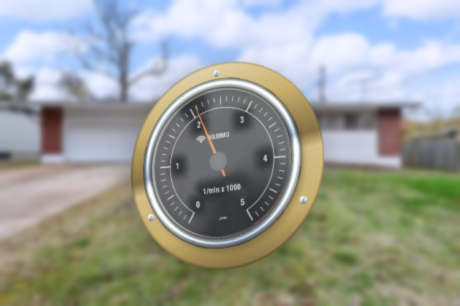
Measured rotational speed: 2100 rpm
